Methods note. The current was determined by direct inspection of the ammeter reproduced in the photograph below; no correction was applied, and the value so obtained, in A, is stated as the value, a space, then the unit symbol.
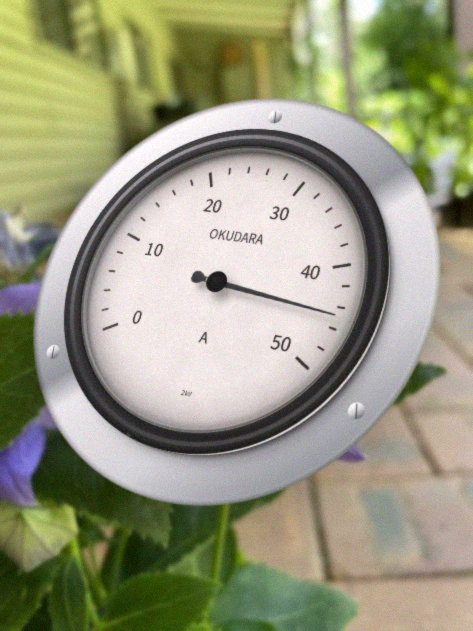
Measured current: 45 A
